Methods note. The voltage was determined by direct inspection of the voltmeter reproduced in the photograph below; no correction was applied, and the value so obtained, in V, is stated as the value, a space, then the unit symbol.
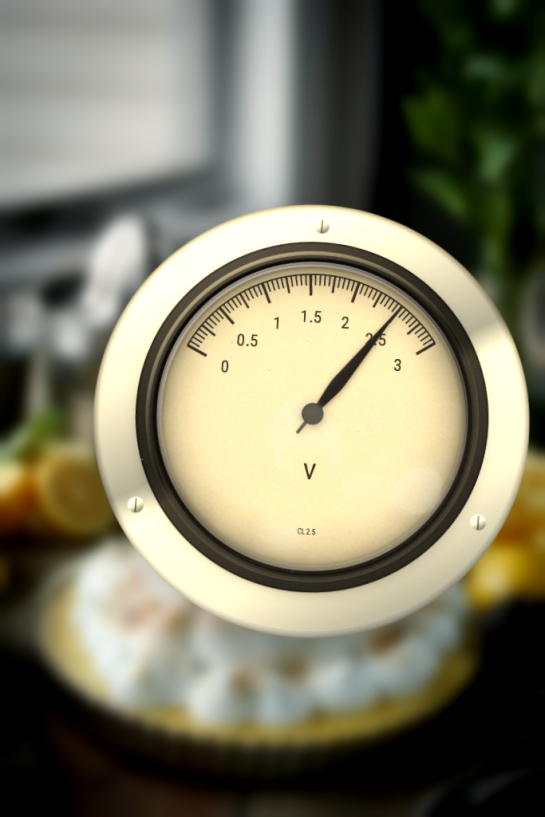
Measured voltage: 2.5 V
